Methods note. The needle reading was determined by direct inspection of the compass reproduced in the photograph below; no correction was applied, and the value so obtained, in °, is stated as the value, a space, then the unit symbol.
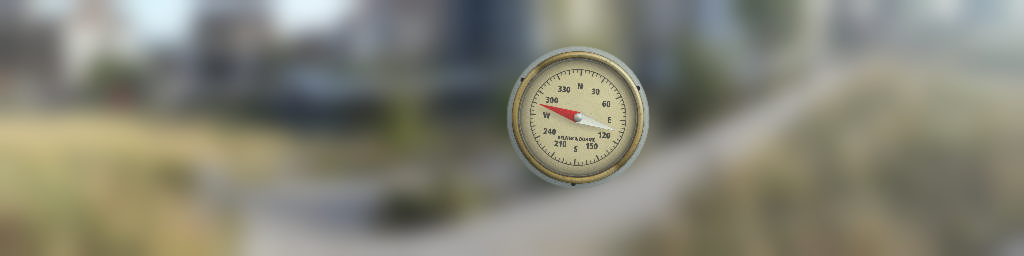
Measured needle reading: 285 °
